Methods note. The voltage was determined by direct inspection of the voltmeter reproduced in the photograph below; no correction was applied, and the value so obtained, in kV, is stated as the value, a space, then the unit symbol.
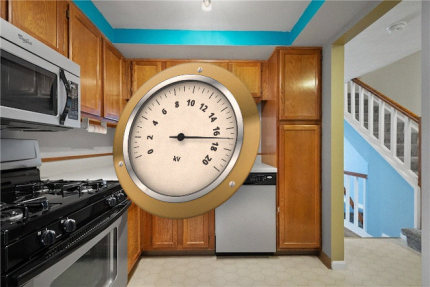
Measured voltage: 17 kV
